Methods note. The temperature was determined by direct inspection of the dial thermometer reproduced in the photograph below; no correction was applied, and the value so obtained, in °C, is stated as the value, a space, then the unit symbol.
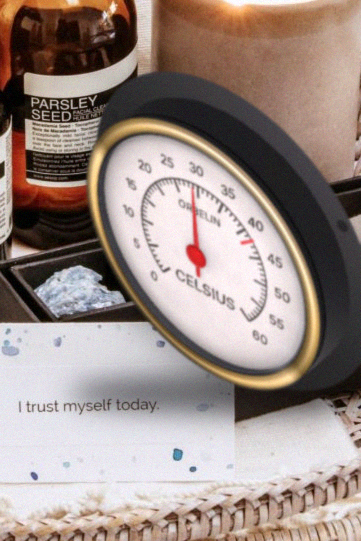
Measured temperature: 30 °C
